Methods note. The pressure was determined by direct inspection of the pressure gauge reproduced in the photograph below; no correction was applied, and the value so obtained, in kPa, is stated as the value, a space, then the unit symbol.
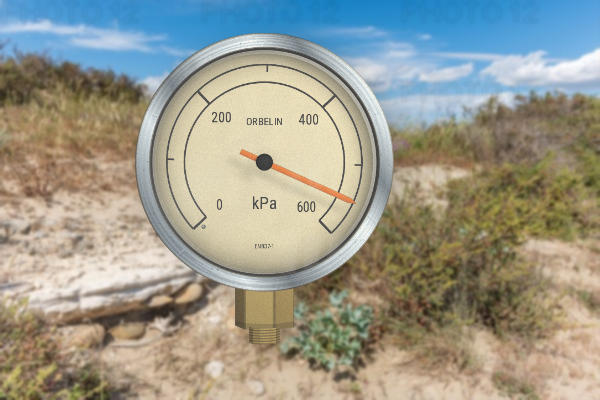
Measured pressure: 550 kPa
